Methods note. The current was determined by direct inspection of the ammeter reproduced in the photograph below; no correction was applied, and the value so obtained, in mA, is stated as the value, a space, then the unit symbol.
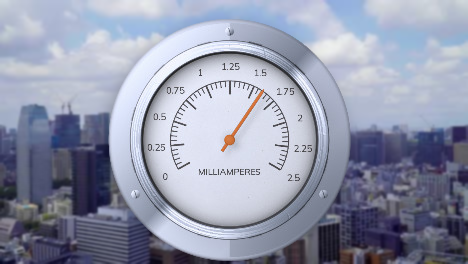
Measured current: 1.6 mA
